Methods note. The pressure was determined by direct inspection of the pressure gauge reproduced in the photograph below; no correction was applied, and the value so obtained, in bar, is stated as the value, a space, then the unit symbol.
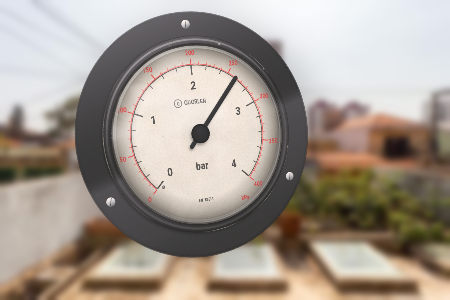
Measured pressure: 2.6 bar
